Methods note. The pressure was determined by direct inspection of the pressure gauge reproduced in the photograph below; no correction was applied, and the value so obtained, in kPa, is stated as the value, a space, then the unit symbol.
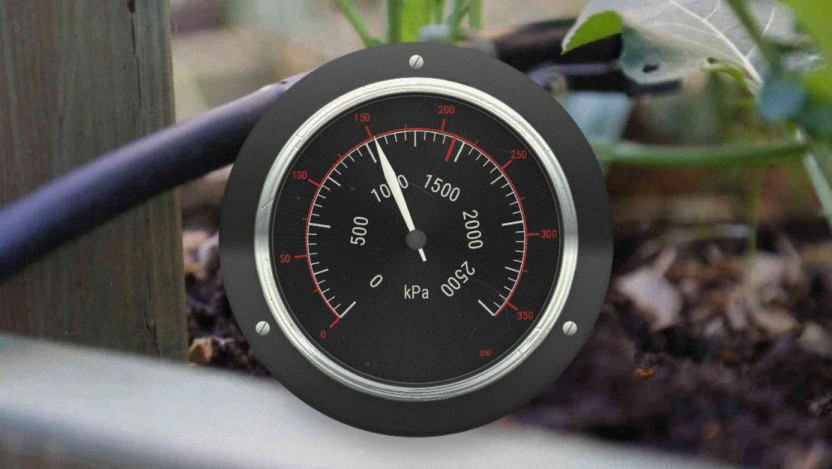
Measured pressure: 1050 kPa
